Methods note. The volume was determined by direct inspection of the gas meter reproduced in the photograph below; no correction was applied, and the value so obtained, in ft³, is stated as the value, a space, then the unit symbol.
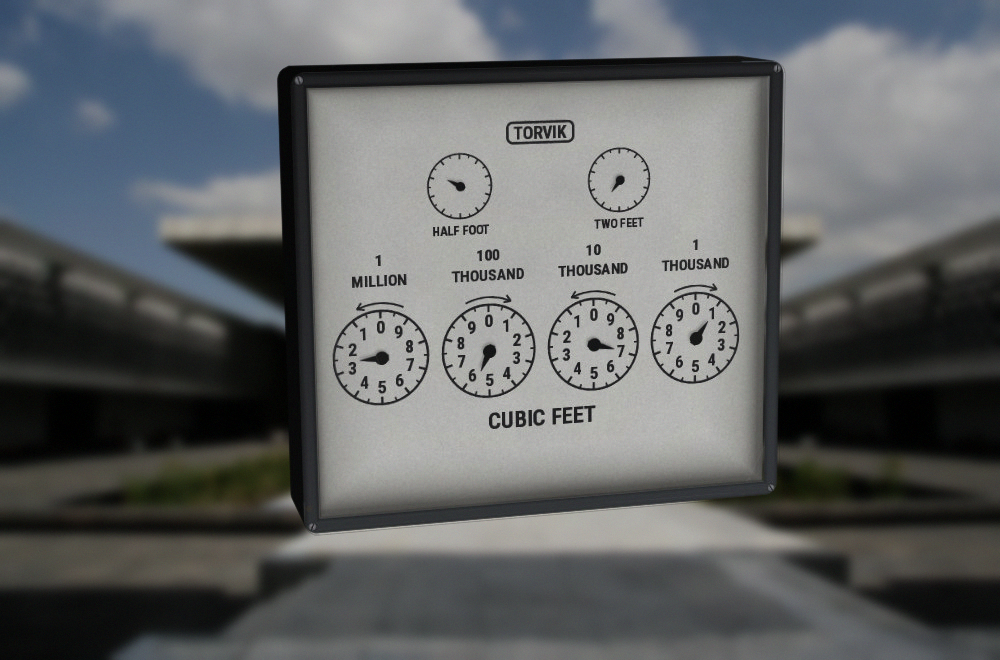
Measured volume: 257100 ft³
